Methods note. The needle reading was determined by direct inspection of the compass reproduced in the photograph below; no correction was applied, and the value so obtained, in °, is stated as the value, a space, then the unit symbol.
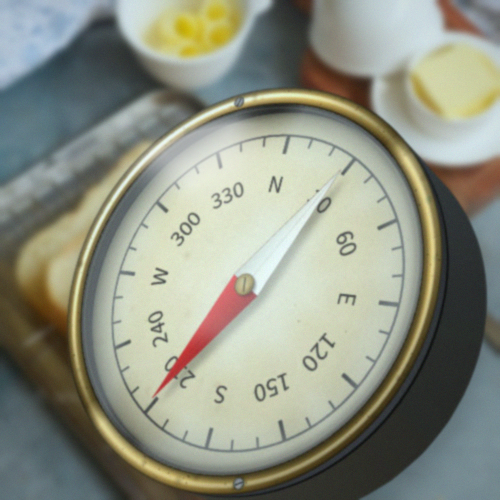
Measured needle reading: 210 °
